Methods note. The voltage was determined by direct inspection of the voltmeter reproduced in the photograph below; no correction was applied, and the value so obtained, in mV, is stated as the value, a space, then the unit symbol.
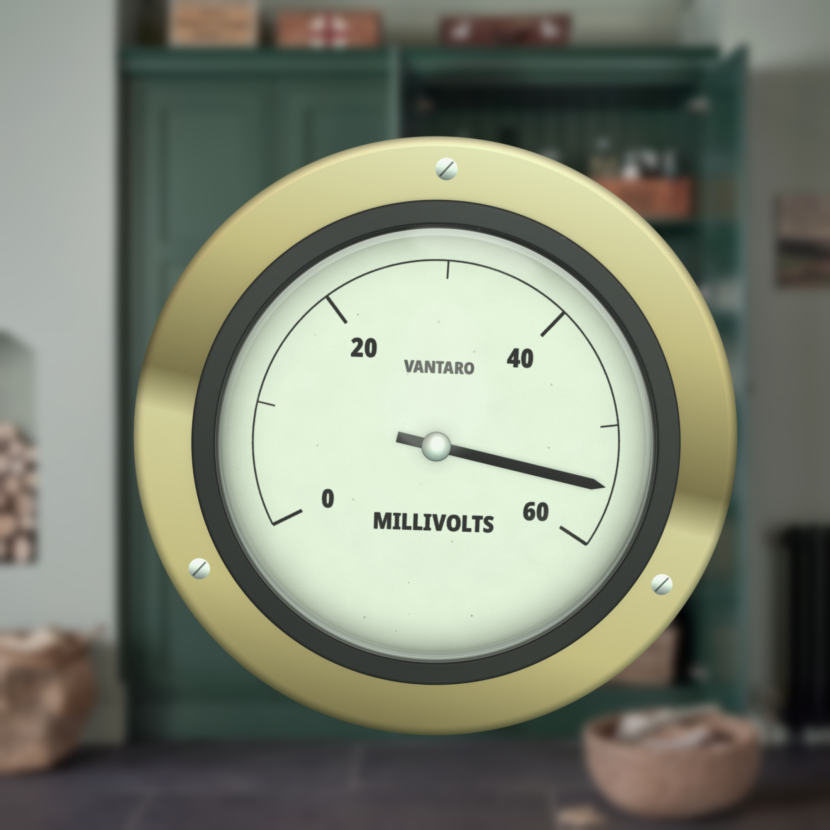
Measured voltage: 55 mV
